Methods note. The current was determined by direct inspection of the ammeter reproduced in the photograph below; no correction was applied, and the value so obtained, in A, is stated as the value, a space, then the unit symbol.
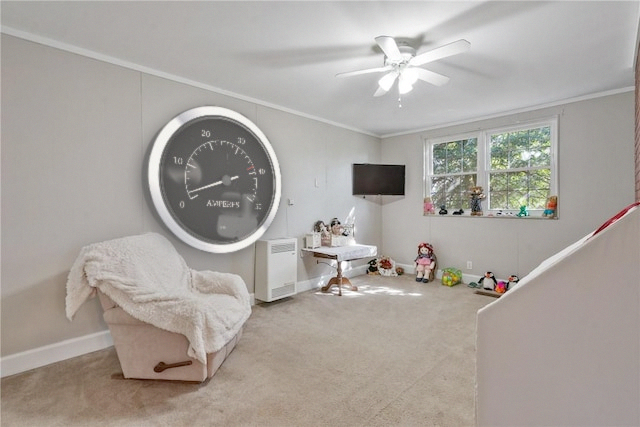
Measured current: 2 A
